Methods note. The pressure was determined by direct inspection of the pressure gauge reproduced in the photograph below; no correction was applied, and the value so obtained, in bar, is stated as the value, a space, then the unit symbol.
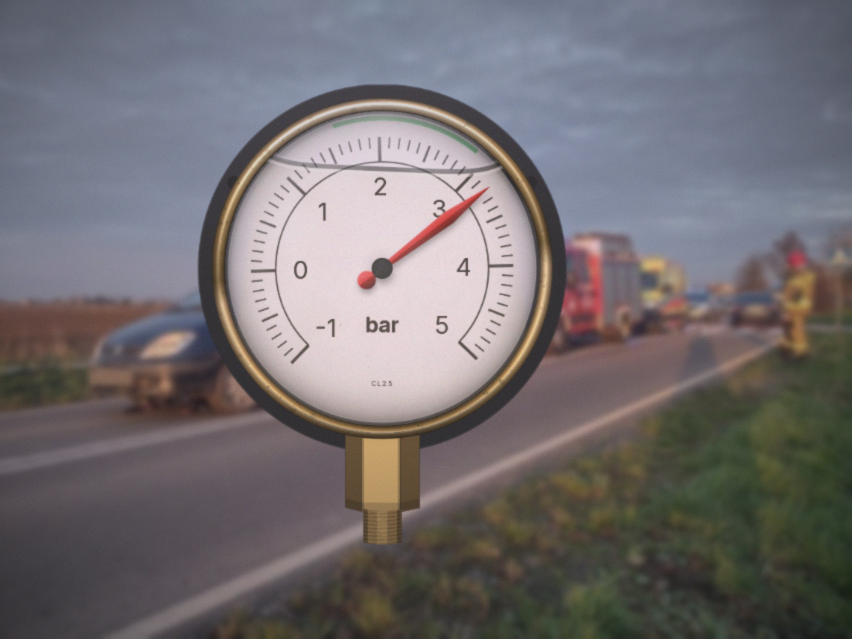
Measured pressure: 3.2 bar
